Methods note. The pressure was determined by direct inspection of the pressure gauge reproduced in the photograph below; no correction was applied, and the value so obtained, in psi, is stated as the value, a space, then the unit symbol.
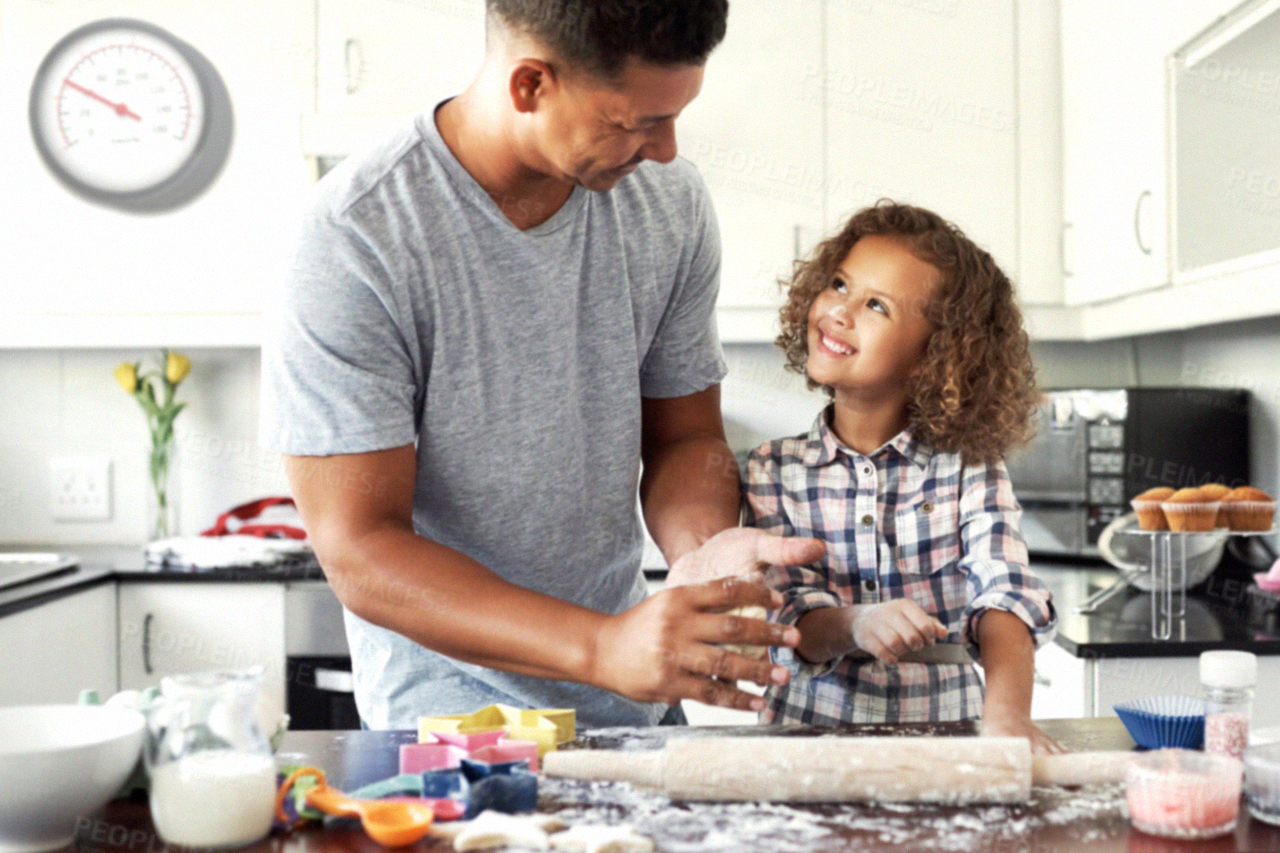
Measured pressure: 40 psi
